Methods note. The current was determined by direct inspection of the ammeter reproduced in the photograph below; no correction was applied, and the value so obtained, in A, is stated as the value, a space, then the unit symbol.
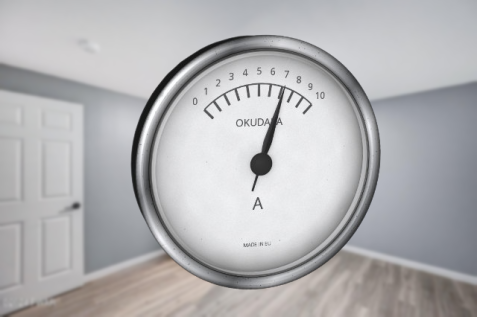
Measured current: 7 A
